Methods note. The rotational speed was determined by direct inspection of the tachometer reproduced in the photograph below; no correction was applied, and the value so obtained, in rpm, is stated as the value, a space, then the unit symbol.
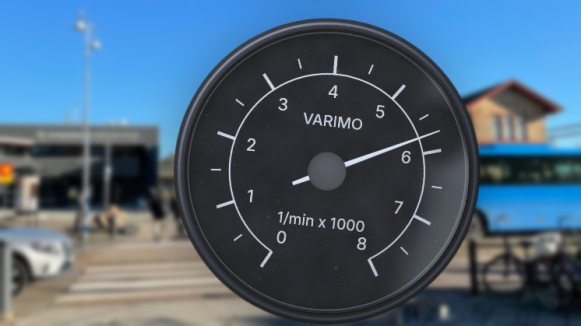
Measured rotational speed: 5750 rpm
